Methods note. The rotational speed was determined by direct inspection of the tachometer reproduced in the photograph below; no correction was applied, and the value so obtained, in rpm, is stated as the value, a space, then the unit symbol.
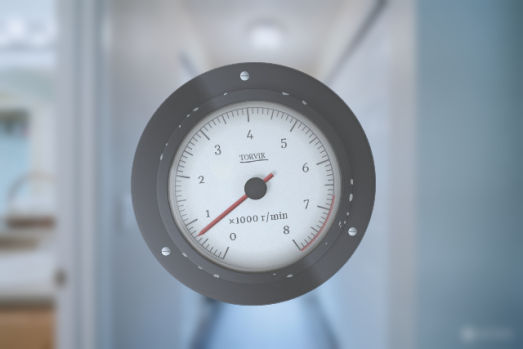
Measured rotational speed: 700 rpm
